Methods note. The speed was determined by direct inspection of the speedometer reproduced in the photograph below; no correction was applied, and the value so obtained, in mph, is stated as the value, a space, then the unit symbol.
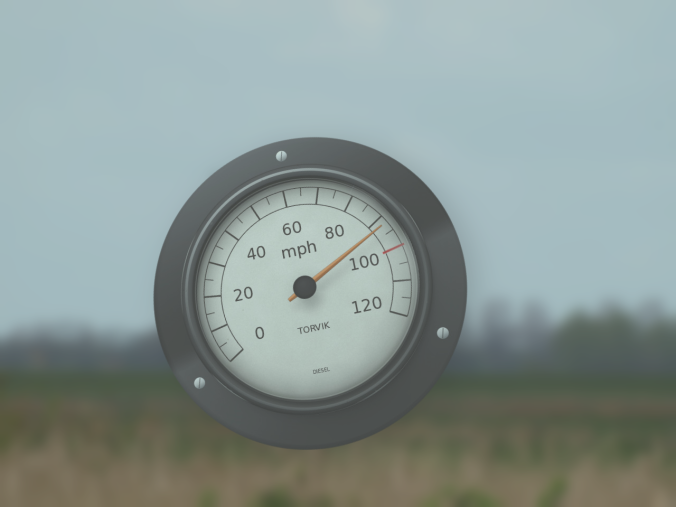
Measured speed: 92.5 mph
